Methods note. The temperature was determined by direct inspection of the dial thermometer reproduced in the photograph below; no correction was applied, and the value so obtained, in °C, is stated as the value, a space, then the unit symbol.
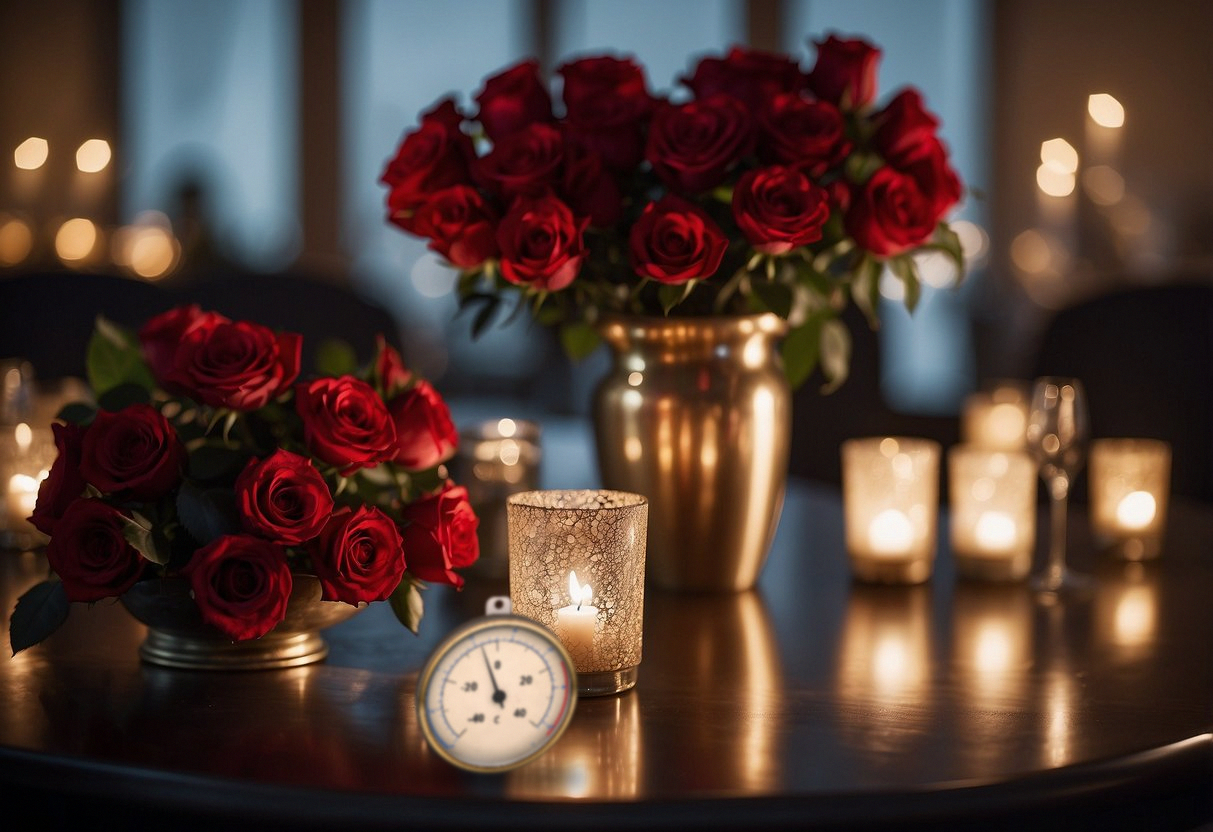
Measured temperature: -5 °C
